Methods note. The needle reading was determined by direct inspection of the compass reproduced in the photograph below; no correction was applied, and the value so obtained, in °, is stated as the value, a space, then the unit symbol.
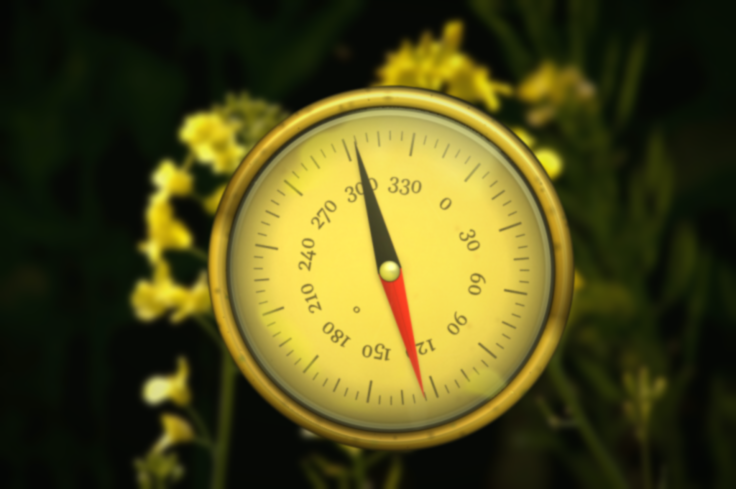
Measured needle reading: 125 °
